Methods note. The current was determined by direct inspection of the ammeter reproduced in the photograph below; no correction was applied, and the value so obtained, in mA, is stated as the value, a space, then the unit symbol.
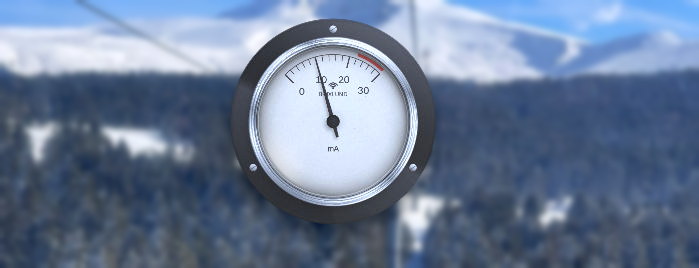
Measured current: 10 mA
